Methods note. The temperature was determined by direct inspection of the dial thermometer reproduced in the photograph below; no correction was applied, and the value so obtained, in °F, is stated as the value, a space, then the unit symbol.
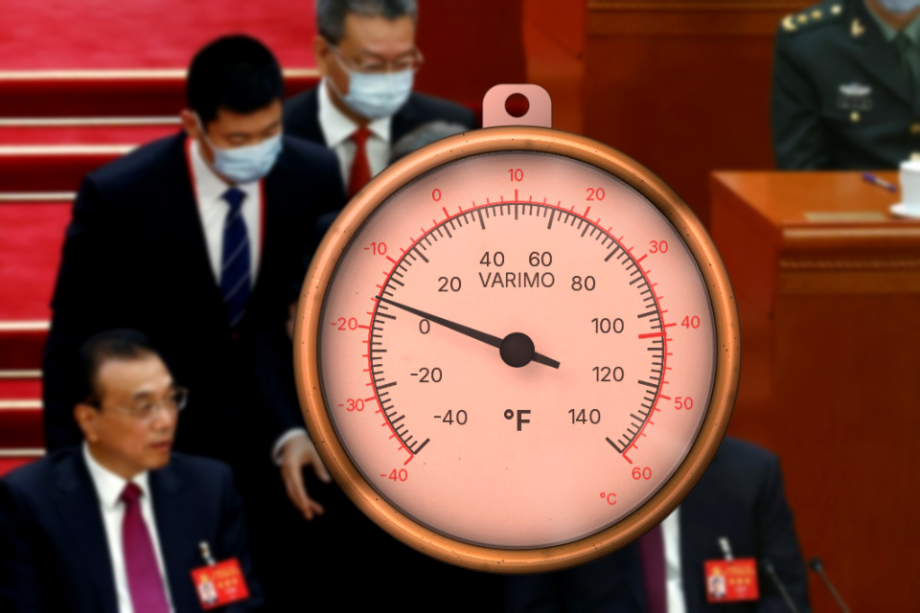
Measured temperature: 4 °F
